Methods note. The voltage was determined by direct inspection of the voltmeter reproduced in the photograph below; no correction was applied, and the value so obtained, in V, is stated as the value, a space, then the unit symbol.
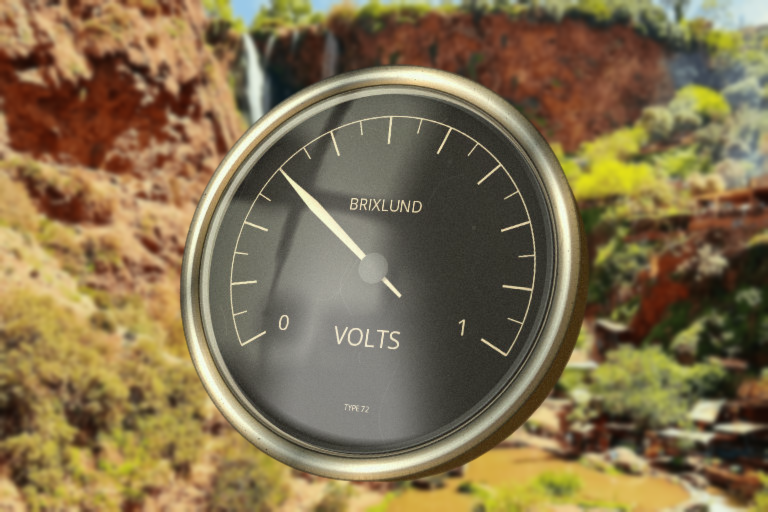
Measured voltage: 0.3 V
